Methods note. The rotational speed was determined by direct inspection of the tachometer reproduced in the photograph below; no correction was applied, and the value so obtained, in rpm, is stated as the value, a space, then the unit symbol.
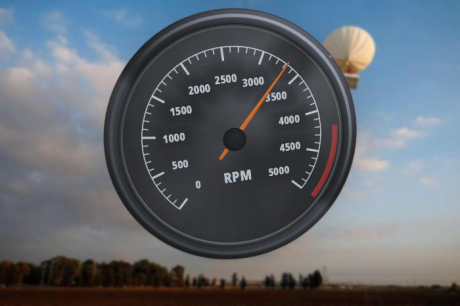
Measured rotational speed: 3300 rpm
